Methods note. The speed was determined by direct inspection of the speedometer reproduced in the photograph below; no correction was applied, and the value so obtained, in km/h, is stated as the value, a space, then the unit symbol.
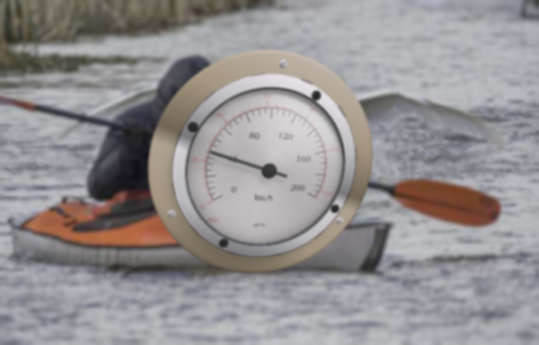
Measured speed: 40 km/h
